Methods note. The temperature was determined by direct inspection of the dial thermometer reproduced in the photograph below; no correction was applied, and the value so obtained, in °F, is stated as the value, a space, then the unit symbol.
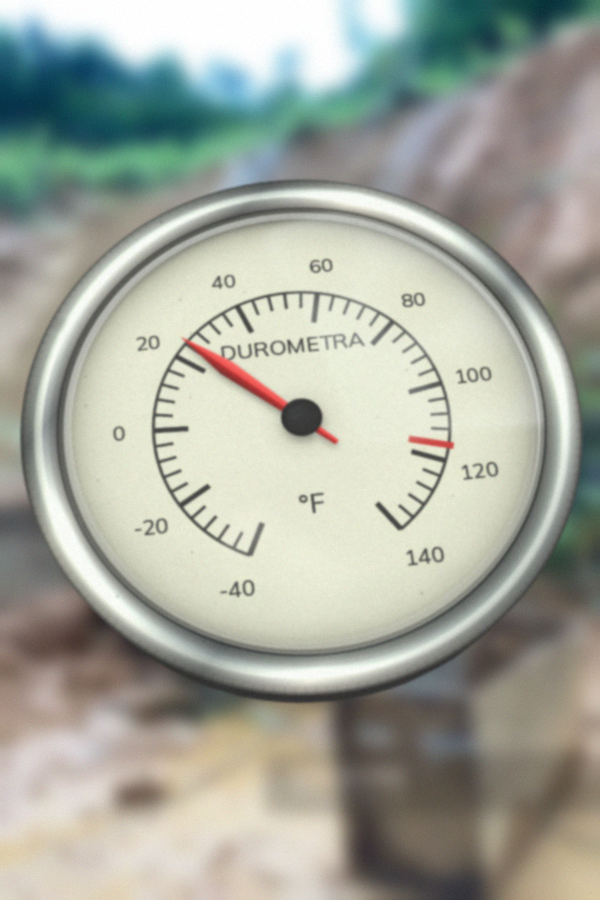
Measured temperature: 24 °F
